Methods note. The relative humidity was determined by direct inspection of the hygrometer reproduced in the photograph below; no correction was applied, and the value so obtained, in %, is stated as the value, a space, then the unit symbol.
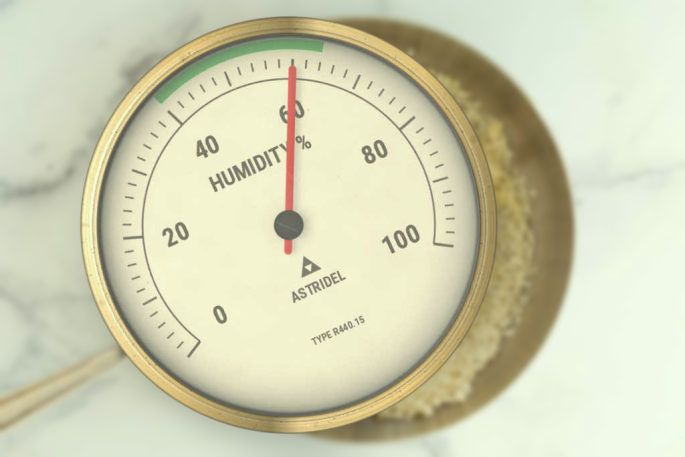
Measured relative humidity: 60 %
